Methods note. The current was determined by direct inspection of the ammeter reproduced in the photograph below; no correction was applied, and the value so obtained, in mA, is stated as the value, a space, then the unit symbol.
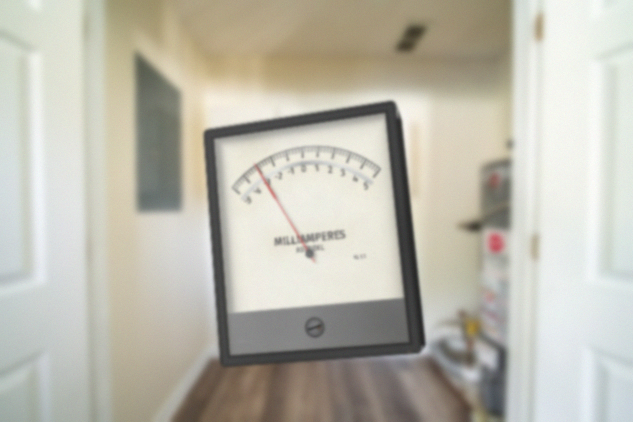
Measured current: -3 mA
